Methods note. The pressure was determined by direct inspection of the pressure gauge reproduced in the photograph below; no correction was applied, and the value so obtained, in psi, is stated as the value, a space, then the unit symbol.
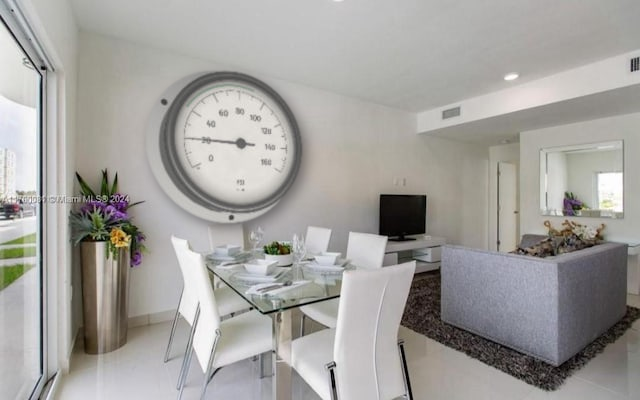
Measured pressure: 20 psi
